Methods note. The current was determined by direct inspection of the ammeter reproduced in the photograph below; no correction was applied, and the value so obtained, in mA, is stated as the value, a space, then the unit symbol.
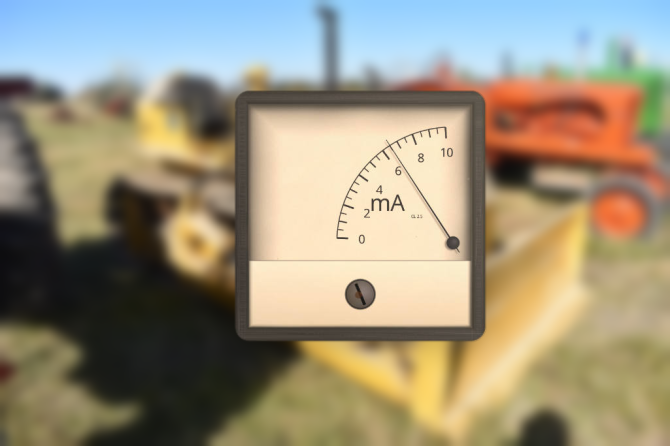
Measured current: 6.5 mA
